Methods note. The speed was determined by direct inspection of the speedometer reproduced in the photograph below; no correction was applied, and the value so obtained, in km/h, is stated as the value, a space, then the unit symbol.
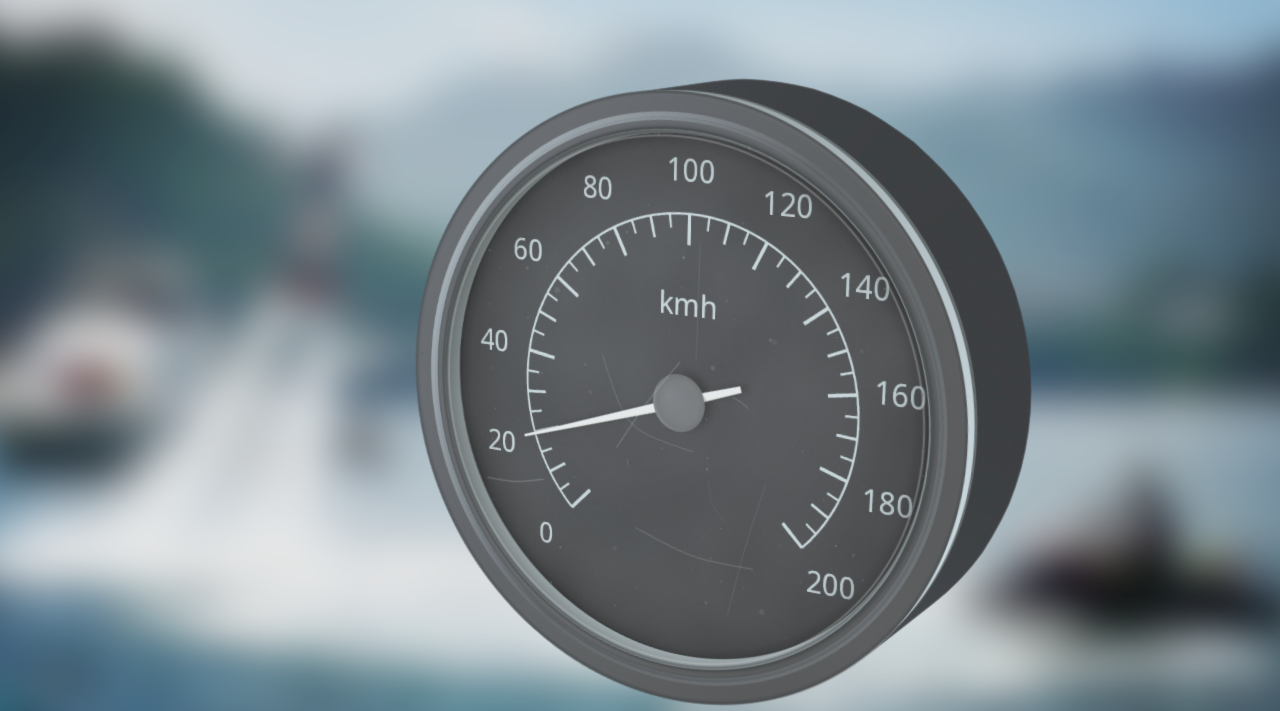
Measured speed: 20 km/h
